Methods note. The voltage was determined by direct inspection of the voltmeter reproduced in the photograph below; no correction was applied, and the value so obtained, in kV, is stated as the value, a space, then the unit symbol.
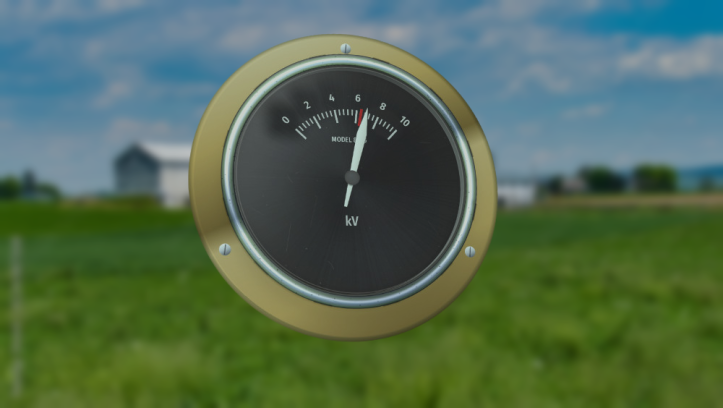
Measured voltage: 6.8 kV
